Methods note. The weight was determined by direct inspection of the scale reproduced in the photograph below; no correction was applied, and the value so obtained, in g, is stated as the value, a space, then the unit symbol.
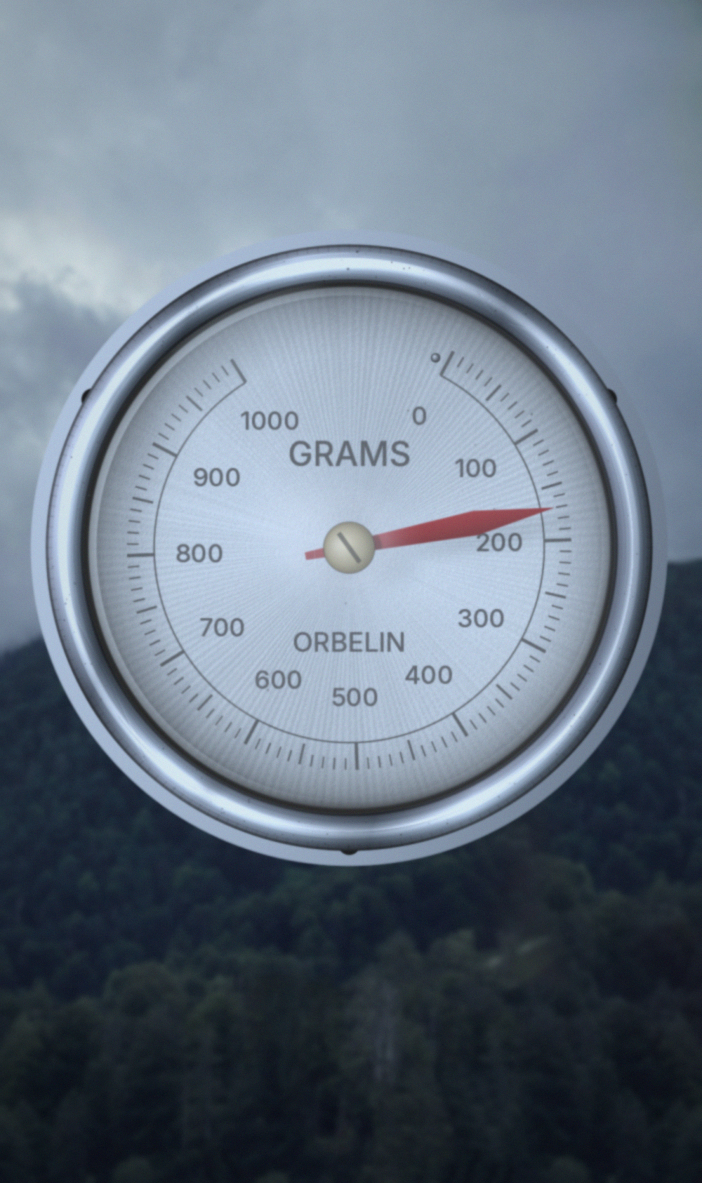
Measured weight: 170 g
